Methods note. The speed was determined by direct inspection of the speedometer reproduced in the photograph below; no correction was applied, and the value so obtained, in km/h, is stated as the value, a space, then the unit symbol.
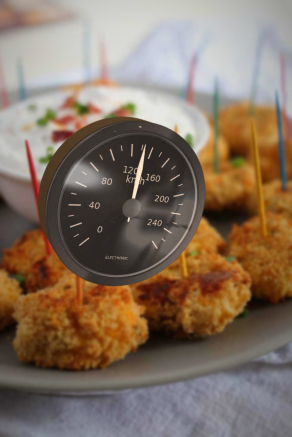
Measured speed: 130 km/h
